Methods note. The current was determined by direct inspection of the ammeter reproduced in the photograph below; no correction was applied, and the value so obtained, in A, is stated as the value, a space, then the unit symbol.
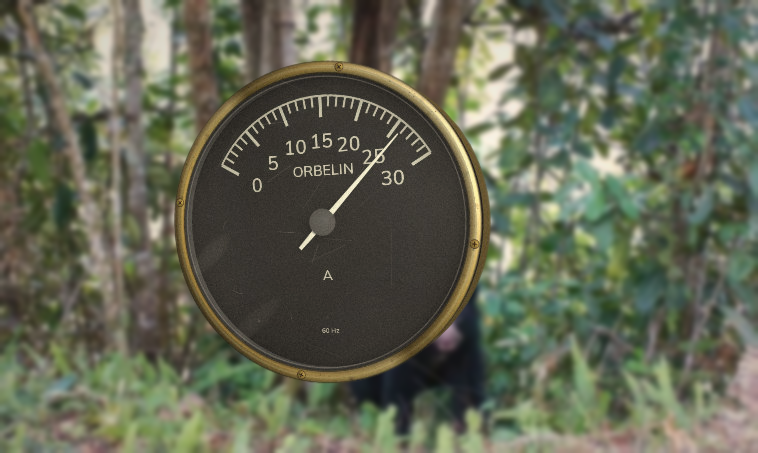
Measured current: 26 A
